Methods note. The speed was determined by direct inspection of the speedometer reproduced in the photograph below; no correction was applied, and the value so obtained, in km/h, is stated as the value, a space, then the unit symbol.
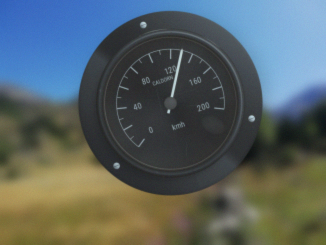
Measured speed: 130 km/h
